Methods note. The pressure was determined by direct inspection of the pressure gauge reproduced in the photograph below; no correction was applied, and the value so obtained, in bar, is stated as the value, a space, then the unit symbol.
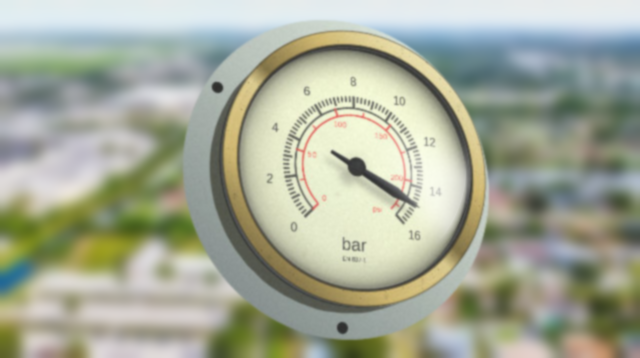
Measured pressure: 15 bar
